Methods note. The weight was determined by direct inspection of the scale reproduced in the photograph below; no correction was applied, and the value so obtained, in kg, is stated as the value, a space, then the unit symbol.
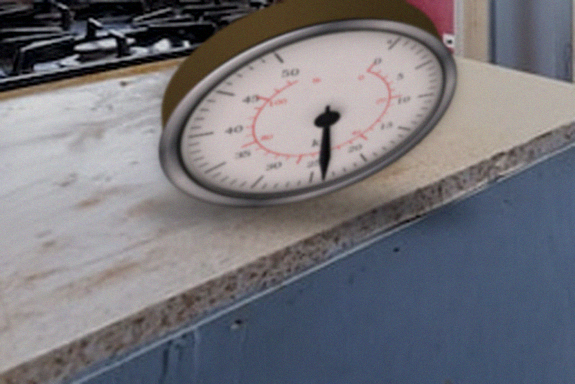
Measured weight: 24 kg
